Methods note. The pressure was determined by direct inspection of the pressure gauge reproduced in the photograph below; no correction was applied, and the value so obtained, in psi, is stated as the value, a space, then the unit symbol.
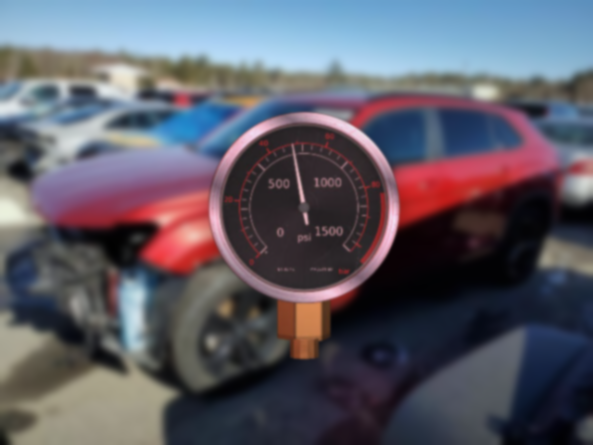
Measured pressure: 700 psi
